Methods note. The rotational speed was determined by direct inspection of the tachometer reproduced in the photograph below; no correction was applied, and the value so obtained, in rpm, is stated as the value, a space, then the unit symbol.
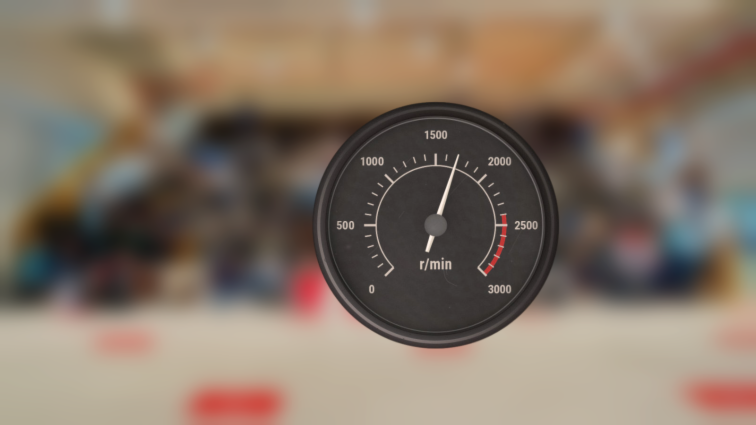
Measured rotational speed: 1700 rpm
